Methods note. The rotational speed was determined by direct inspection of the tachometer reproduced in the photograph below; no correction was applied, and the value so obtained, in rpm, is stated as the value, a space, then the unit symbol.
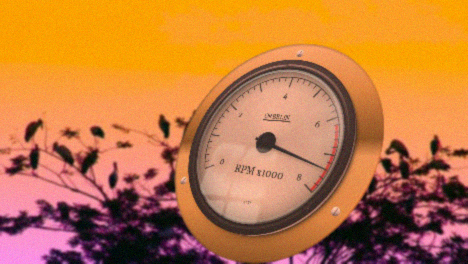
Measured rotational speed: 7400 rpm
